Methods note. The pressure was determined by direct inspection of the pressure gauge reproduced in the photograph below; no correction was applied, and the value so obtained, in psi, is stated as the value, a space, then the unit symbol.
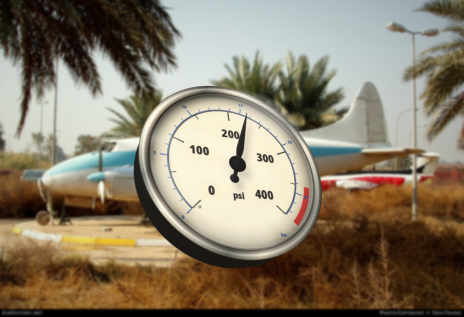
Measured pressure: 225 psi
